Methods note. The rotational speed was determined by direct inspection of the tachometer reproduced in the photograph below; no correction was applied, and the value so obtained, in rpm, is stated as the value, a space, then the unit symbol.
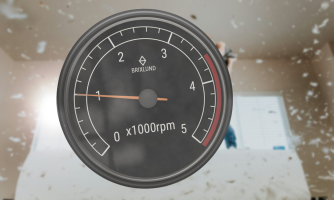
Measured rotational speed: 1000 rpm
